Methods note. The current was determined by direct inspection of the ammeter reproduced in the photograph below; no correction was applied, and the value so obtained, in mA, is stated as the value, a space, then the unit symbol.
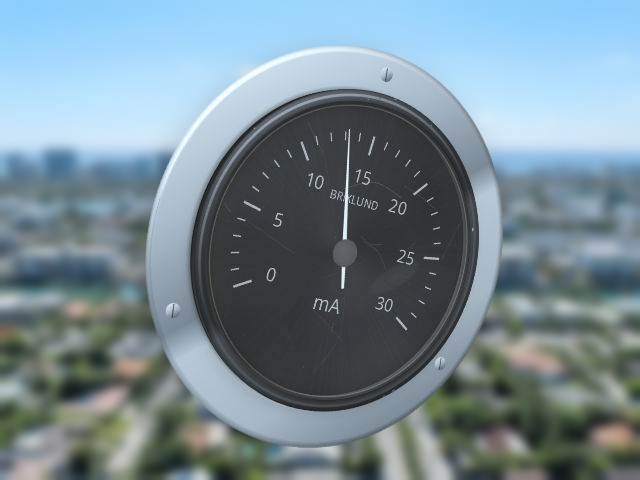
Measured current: 13 mA
